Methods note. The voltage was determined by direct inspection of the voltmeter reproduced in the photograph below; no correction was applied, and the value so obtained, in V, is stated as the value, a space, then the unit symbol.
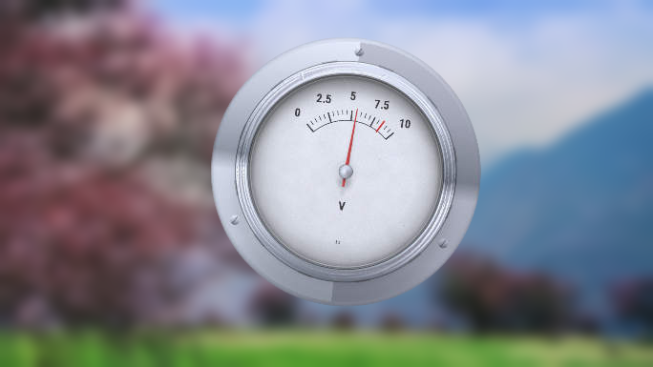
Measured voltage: 5.5 V
